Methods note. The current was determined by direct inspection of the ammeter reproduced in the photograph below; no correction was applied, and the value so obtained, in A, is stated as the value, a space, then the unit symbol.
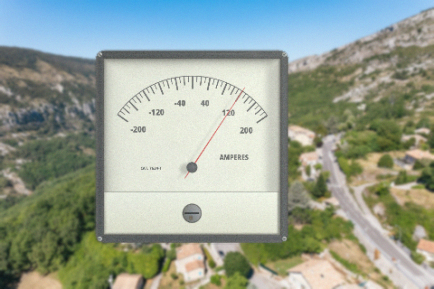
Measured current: 120 A
